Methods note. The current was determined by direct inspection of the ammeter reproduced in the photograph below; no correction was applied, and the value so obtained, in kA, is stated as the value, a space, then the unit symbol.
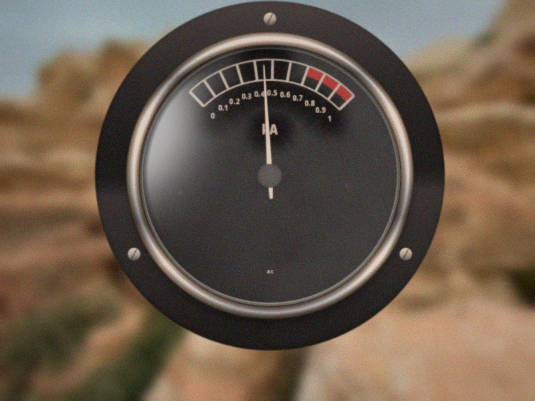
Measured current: 0.45 kA
